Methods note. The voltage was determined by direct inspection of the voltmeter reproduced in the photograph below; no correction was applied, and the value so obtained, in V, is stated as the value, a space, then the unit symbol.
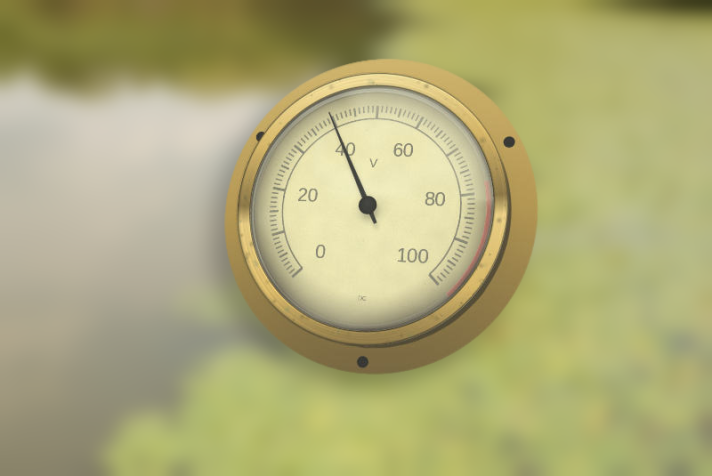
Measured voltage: 40 V
